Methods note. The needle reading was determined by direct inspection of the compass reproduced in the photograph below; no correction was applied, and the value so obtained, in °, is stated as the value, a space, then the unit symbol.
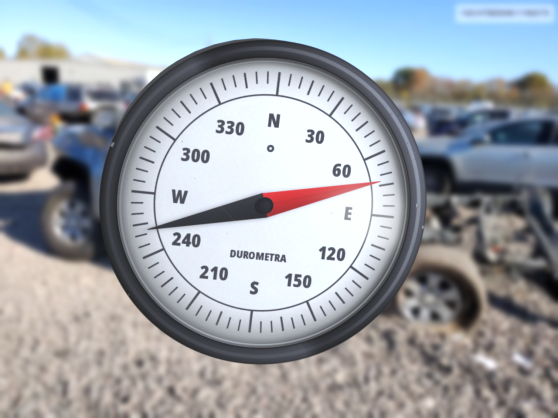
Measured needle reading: 72.5 °
